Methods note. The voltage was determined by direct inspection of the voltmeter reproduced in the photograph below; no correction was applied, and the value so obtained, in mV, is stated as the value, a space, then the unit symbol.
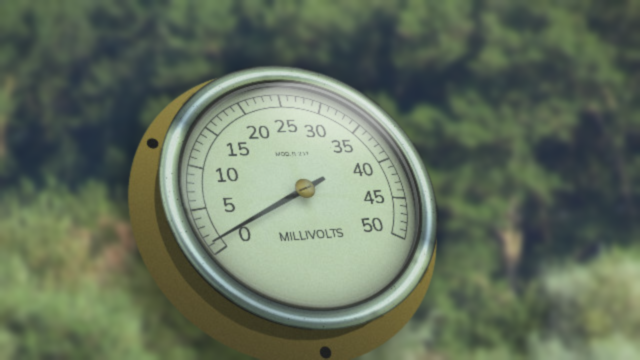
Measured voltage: 1 mV
